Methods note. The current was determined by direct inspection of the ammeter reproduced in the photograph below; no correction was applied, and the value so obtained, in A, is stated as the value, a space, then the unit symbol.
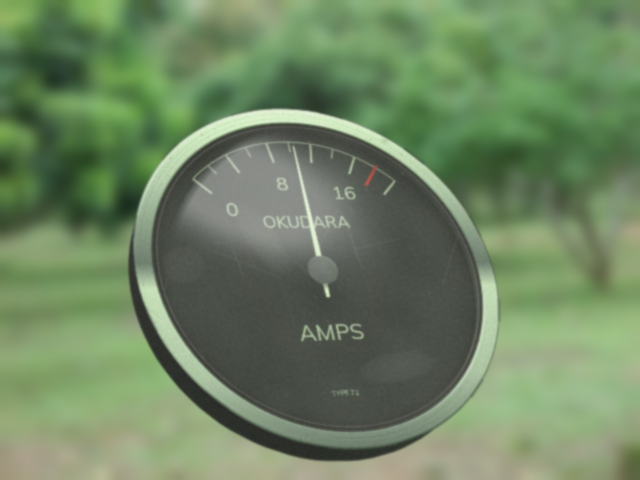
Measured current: 10 A
